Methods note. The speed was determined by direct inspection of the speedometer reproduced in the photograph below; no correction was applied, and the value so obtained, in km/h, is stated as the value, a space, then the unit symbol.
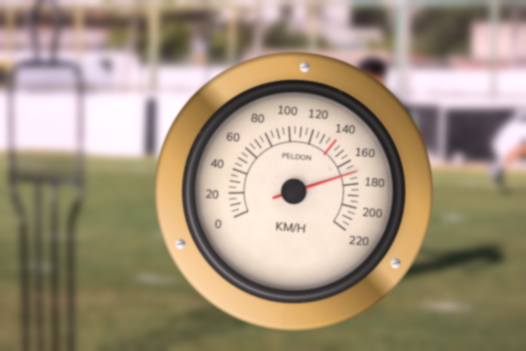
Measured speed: 170 km/h
